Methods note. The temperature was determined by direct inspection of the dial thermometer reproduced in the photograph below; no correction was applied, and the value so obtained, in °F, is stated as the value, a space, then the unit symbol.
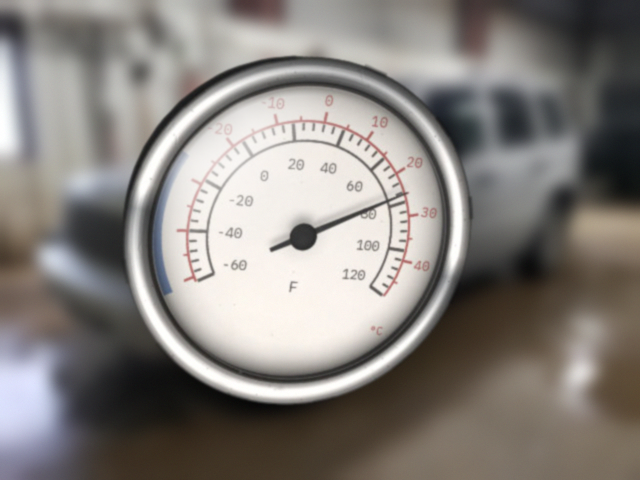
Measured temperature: 76 °F
